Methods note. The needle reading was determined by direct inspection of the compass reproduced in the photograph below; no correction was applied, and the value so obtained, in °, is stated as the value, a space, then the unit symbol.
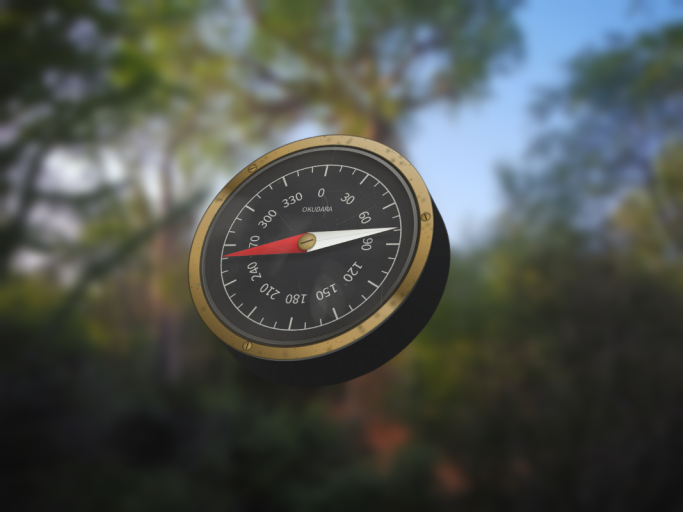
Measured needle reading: 260 °
